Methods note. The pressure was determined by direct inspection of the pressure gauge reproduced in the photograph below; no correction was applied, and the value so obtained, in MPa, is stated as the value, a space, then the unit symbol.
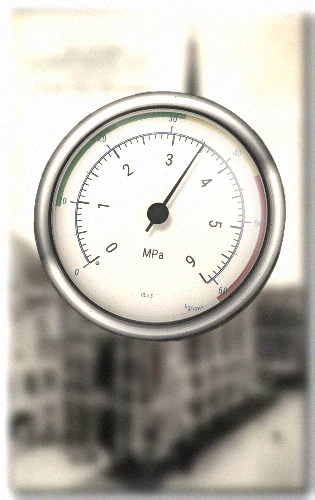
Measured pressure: 3.5 MPa
